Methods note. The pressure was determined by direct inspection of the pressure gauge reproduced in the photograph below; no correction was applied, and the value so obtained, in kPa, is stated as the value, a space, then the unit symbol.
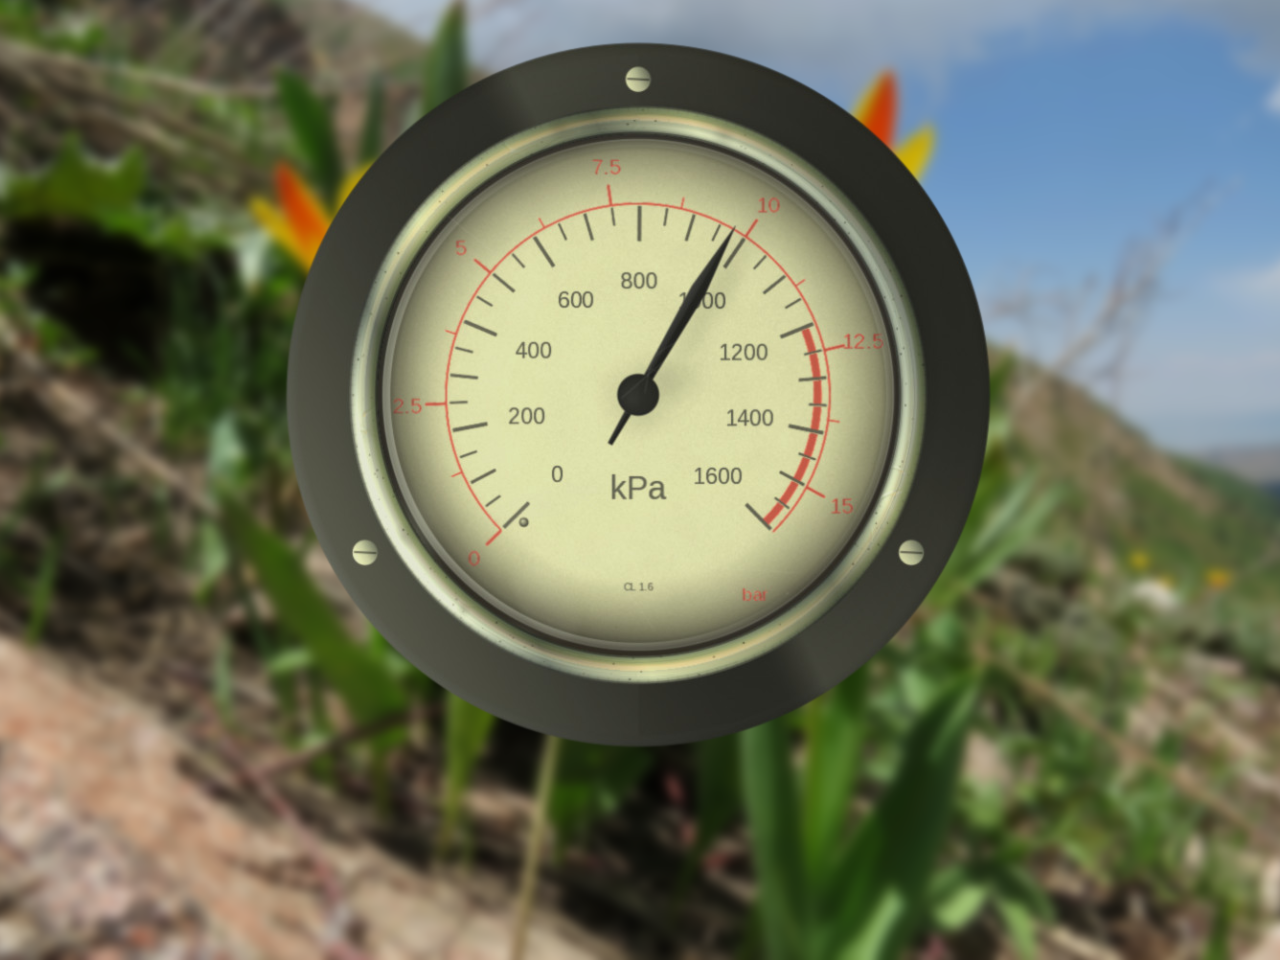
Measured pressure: 975 kPa
